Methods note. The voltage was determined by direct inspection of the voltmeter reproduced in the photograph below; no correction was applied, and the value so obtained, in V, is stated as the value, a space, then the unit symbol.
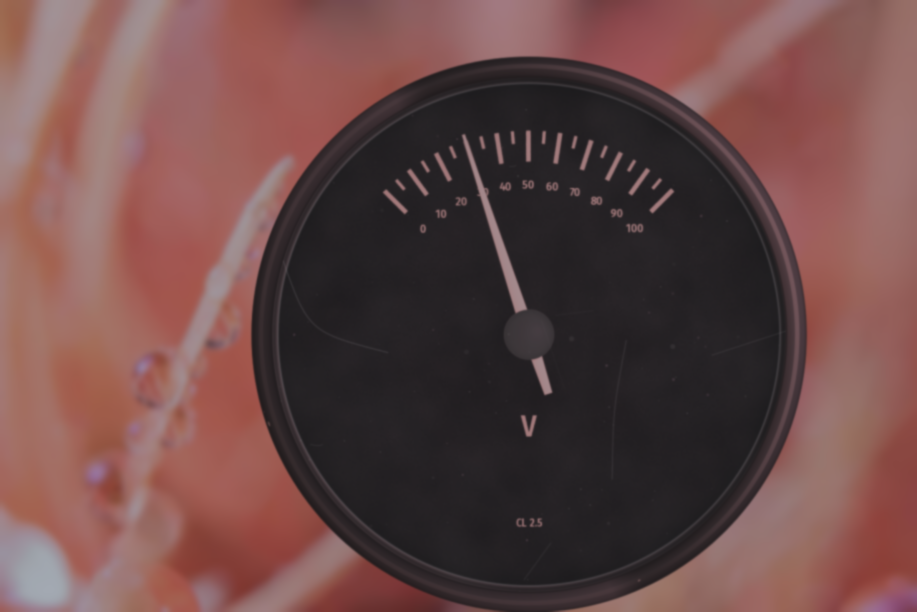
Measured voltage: 30 V
